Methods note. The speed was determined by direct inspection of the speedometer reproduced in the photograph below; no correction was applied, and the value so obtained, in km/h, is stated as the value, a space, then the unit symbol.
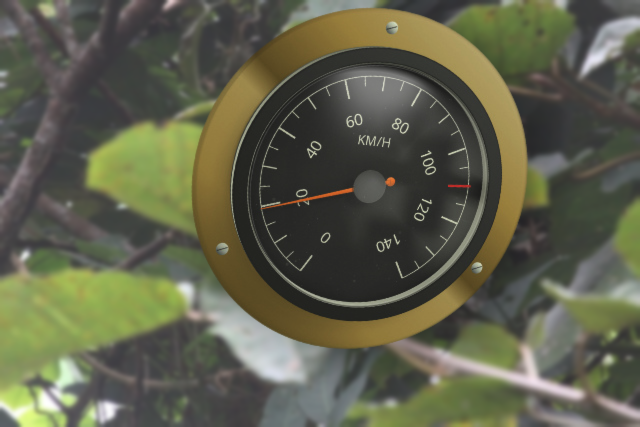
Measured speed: 20 km/h
